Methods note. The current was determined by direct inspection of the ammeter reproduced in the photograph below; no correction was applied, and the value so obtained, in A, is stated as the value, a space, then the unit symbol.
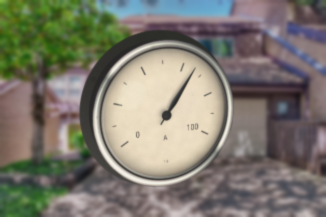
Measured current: 65 A
